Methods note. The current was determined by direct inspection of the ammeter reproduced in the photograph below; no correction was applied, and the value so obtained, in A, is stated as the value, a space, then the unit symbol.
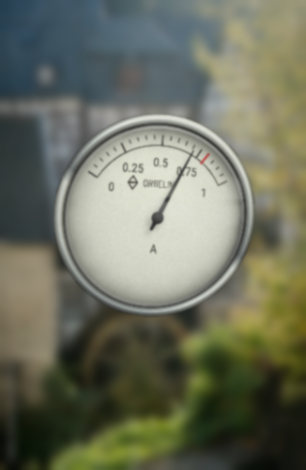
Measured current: 0.7 A
